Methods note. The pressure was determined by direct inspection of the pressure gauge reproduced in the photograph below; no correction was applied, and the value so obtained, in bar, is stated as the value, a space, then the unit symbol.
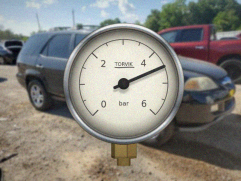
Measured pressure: 4.5 bar
